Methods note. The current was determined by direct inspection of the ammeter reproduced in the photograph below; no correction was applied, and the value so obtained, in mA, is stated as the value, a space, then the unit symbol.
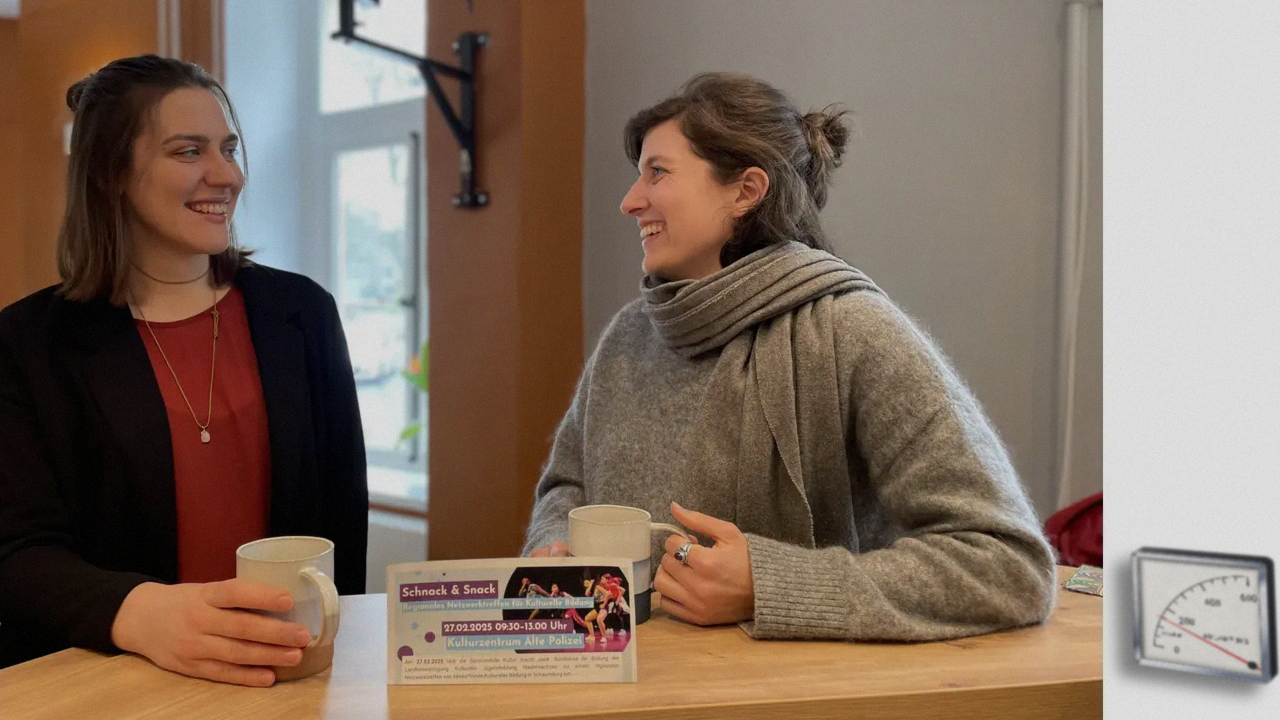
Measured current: 150 mA
